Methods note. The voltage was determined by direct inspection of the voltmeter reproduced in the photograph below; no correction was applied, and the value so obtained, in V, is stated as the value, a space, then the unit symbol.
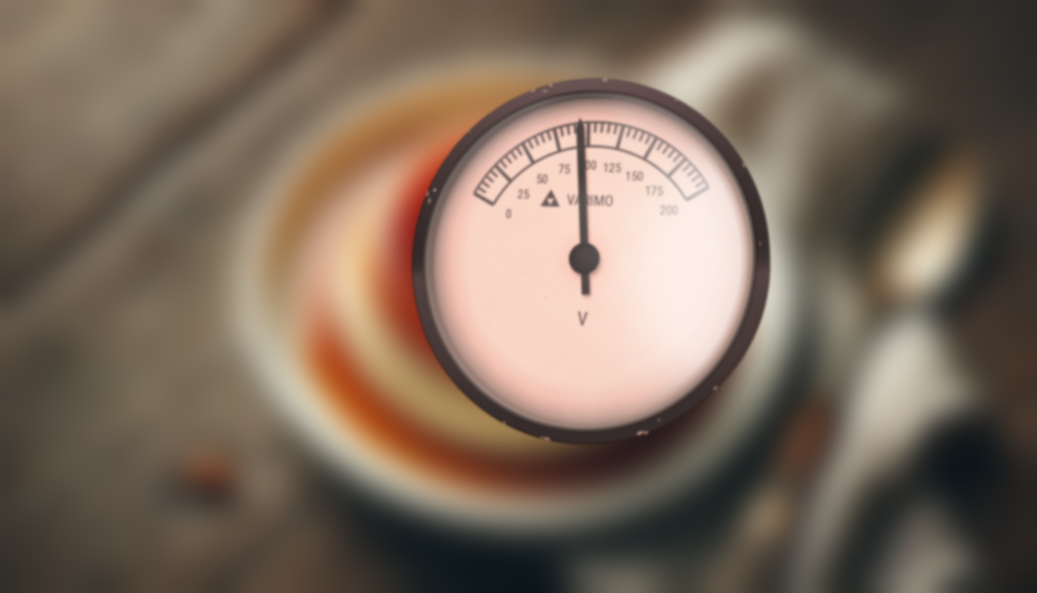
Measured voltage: 95 V
